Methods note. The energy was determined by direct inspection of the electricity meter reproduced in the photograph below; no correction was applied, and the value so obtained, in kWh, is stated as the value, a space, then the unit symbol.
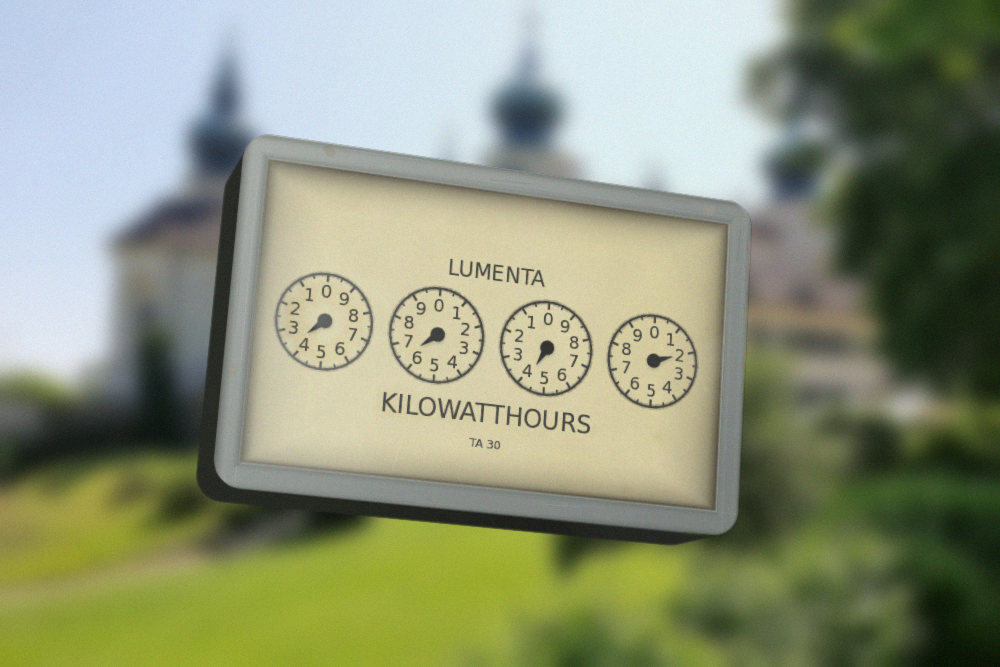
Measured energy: 3642 kWh
